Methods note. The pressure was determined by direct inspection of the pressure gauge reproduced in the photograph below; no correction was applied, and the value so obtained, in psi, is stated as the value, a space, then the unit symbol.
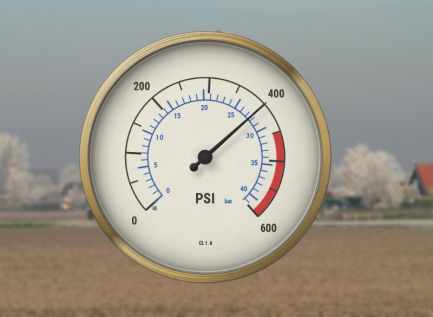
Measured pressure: 400 psi
